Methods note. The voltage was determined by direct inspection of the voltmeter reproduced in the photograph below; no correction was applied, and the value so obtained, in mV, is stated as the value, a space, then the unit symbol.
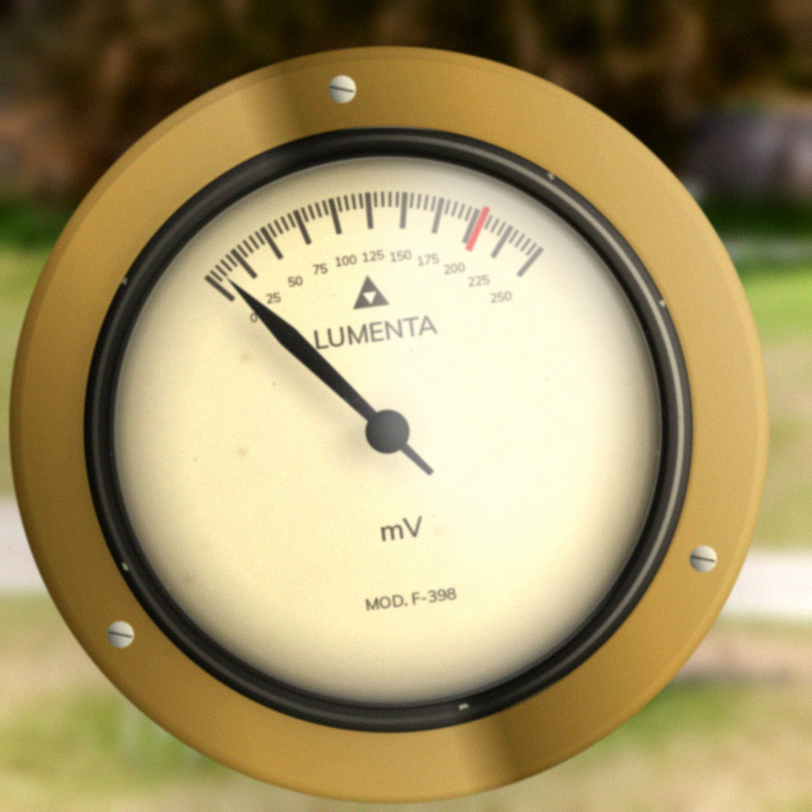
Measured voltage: 10 mV
